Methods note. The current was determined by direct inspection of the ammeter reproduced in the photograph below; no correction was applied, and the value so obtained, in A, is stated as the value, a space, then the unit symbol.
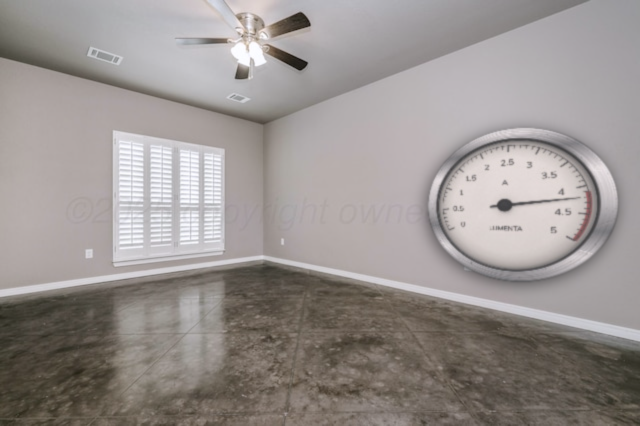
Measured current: 4.2 A
